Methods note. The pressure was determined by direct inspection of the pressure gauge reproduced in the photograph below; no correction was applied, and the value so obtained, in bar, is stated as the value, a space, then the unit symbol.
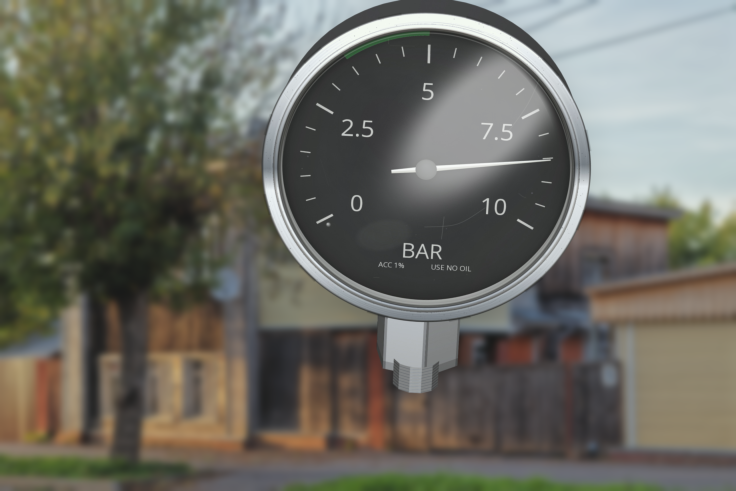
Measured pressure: 8.5 bar
